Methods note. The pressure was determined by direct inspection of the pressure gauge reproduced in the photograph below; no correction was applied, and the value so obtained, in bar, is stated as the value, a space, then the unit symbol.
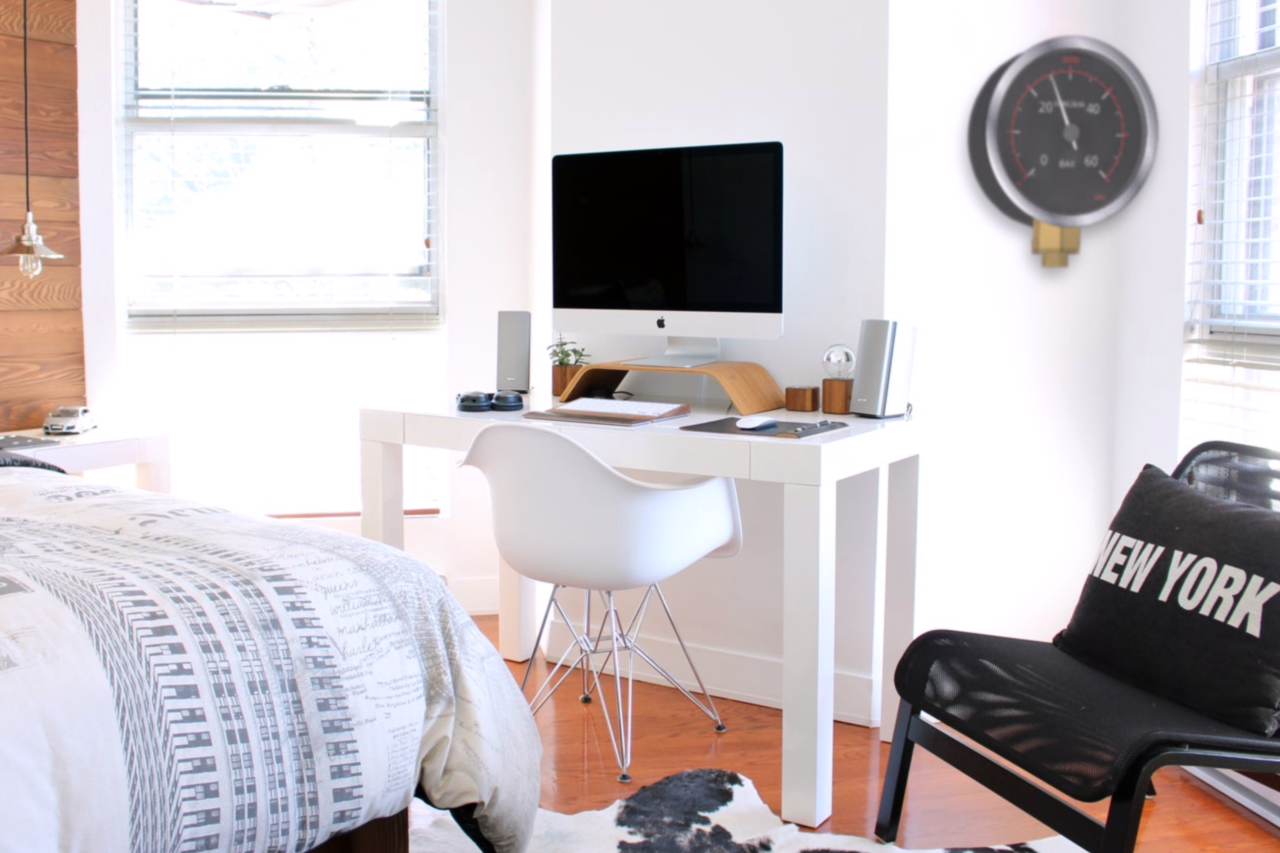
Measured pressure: 25 bar
